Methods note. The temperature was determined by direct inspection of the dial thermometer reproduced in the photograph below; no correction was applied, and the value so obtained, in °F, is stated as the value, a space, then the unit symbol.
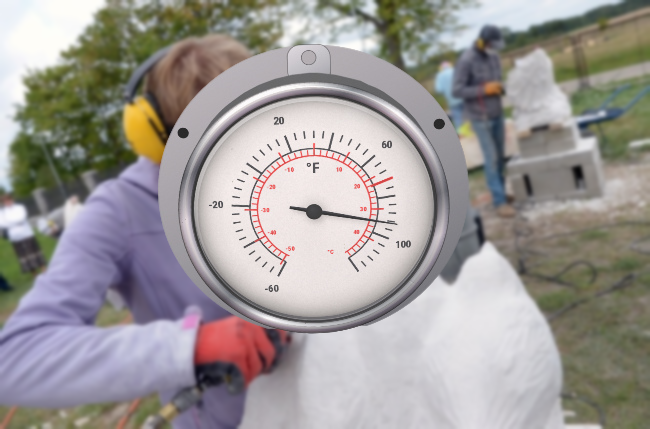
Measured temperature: 92 °F
